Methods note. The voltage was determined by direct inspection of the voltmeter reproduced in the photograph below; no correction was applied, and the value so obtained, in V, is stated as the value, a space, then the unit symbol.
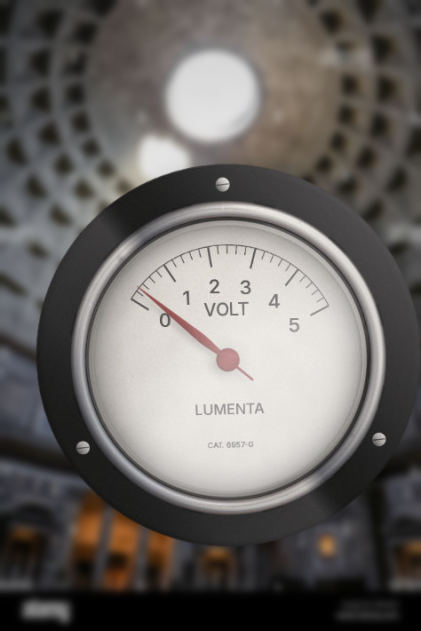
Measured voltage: 0.3 V
